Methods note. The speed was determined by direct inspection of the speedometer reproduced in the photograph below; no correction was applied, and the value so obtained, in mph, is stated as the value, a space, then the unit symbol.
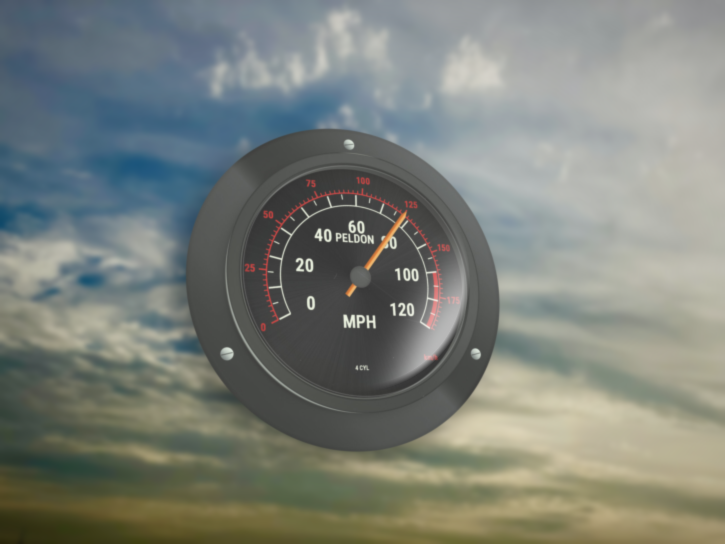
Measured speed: 77.5 mph
